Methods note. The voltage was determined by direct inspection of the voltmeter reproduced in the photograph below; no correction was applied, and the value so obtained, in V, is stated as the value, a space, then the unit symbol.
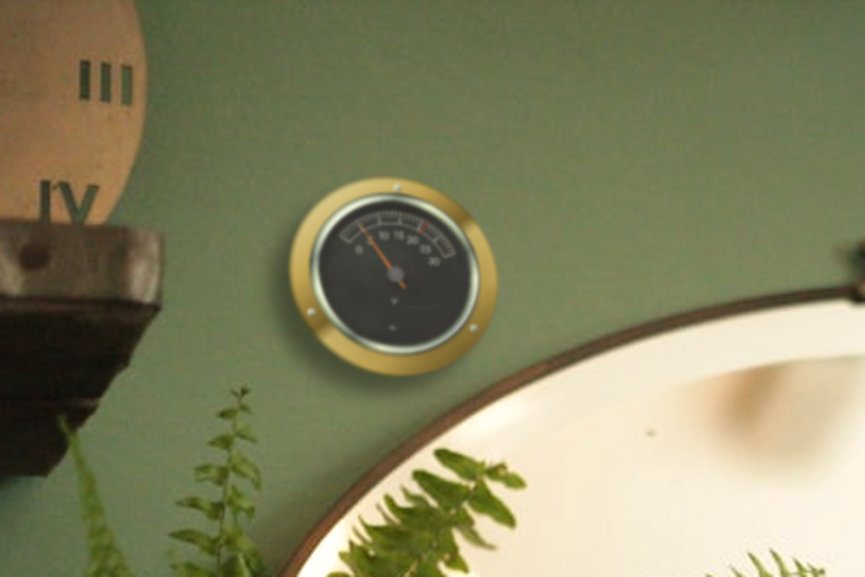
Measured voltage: 5 V
